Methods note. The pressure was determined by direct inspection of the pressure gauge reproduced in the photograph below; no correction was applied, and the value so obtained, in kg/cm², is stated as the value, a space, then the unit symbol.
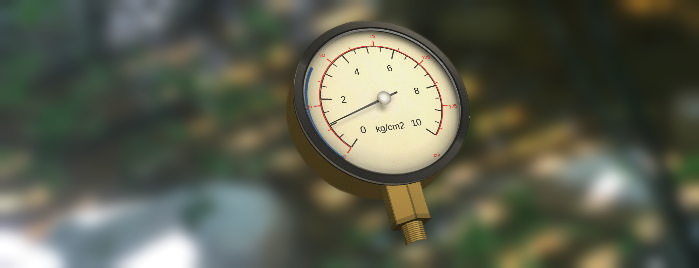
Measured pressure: 1 kg/cm²
